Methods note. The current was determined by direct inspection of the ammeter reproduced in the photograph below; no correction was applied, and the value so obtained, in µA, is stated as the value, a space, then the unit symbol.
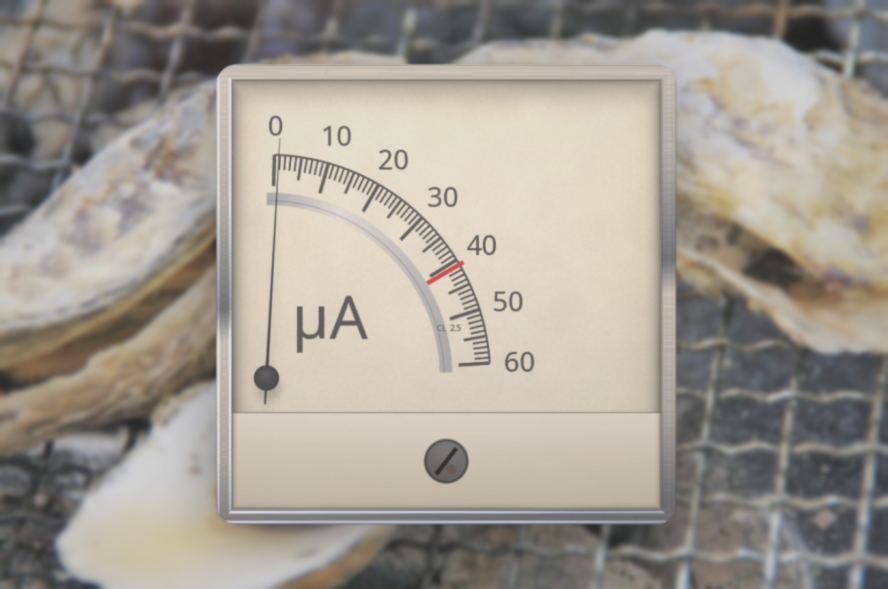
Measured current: 1 µA
